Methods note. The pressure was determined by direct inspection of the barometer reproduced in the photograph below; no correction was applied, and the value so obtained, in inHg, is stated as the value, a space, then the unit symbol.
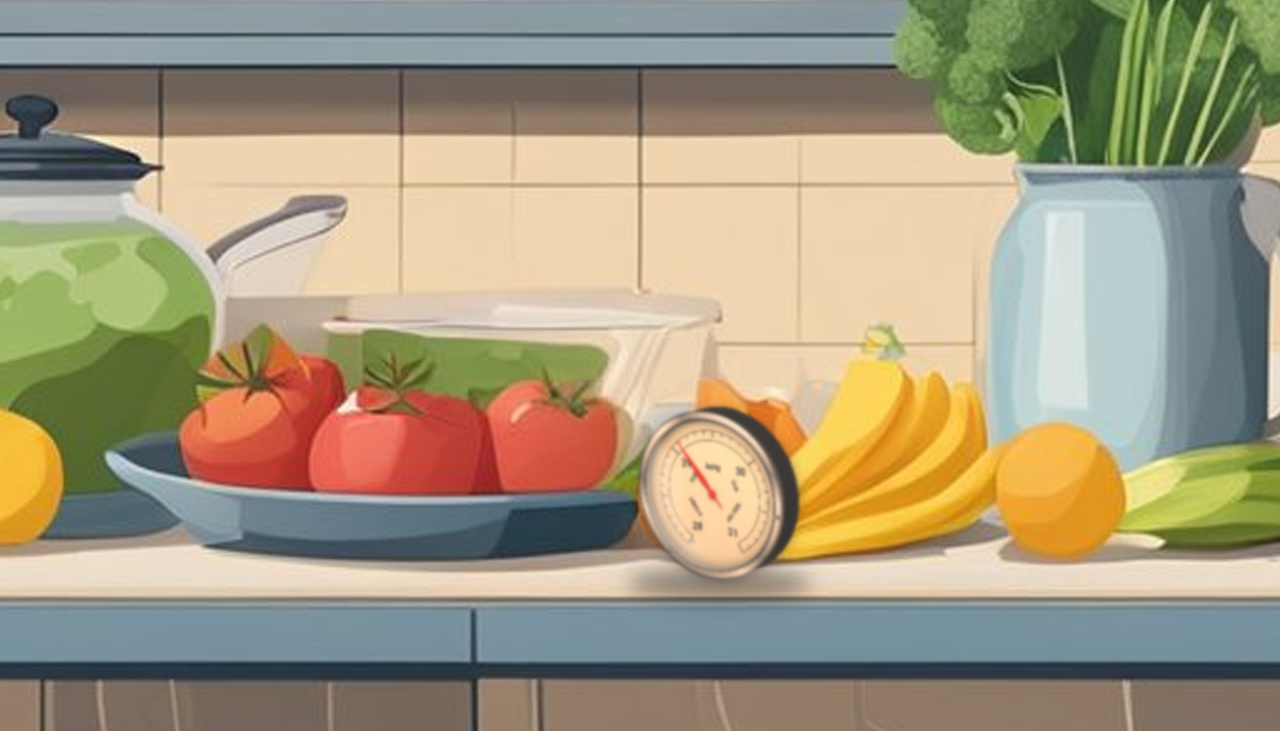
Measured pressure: 29.1 inHg
